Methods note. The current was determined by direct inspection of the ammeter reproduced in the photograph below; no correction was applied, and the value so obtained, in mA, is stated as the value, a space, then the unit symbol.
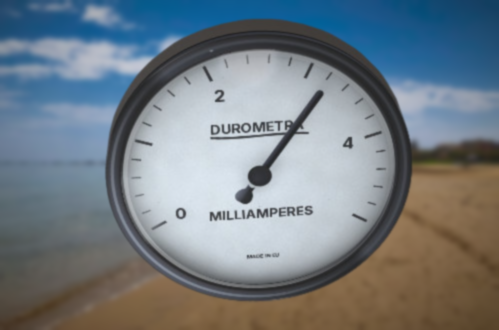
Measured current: 3.2 mA
